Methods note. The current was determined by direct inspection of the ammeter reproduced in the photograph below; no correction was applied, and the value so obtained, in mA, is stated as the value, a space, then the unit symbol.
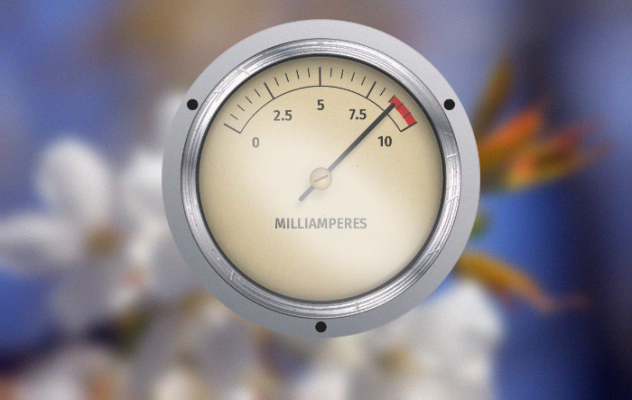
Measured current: 8.75 mA
